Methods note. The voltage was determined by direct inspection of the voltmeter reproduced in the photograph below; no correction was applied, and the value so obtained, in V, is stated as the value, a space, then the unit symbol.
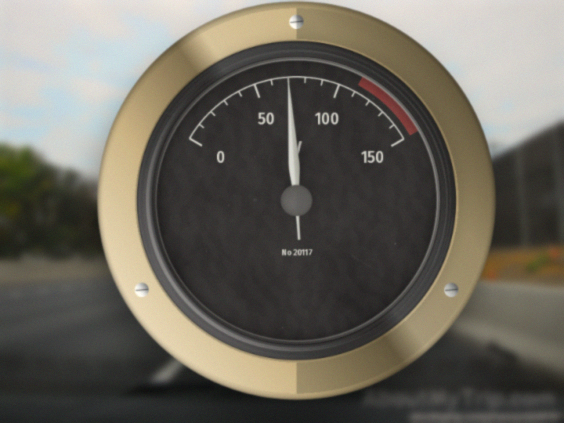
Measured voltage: 70 V
